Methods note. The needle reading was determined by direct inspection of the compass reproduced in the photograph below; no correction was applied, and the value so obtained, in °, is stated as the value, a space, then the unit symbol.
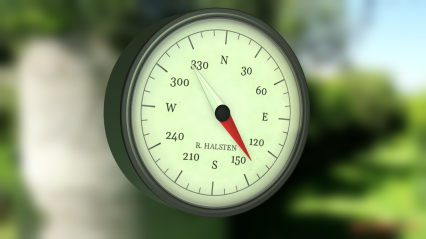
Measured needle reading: 140 °
